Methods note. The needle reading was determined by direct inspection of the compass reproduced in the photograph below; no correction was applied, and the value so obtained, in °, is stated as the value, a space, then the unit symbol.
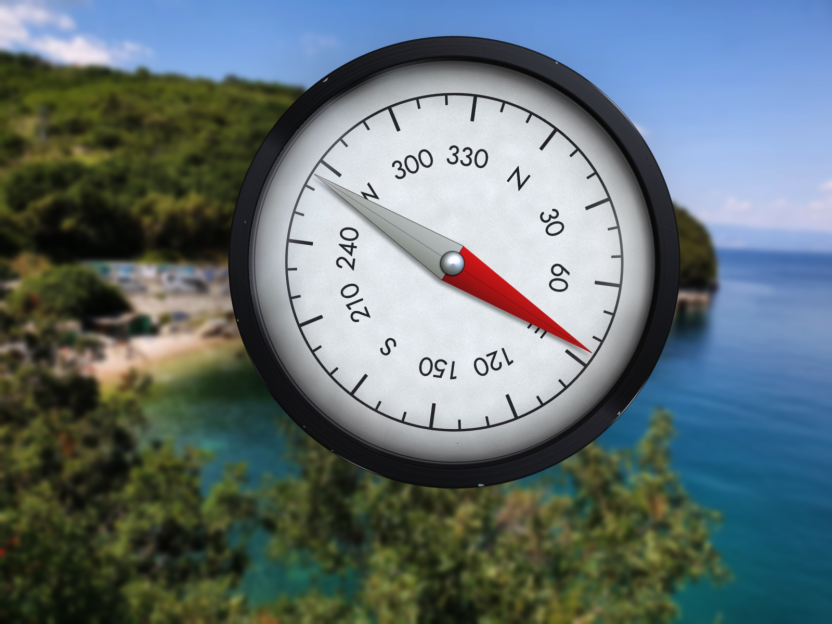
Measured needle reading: 85 °
